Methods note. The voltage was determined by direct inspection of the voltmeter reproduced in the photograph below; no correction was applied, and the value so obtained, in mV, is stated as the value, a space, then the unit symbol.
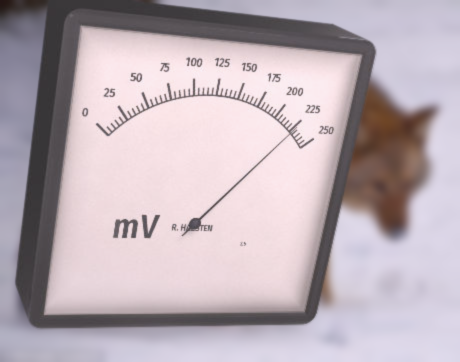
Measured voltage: 225 mV
